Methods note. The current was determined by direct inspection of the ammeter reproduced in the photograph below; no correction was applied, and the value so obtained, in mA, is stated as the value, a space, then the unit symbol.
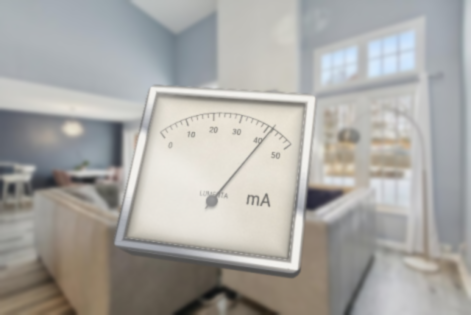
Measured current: 42 mA
